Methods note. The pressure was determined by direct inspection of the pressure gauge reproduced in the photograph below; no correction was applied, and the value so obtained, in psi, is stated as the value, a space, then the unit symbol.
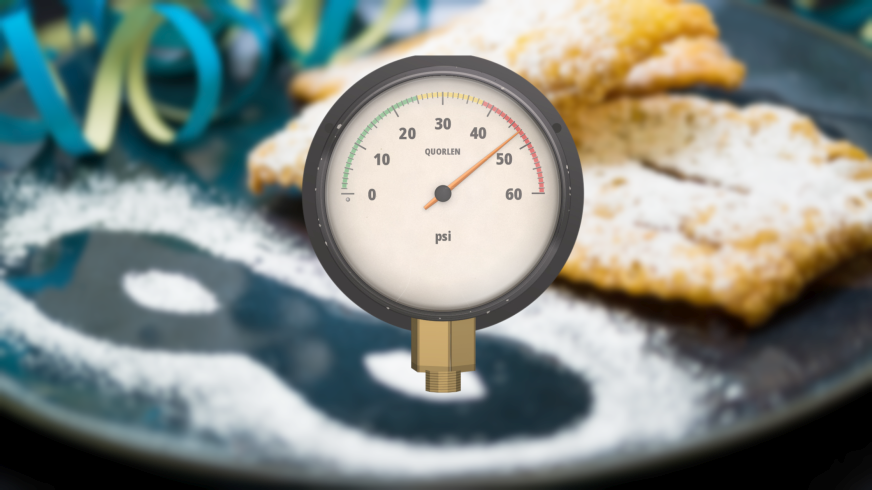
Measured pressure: 47 psi
